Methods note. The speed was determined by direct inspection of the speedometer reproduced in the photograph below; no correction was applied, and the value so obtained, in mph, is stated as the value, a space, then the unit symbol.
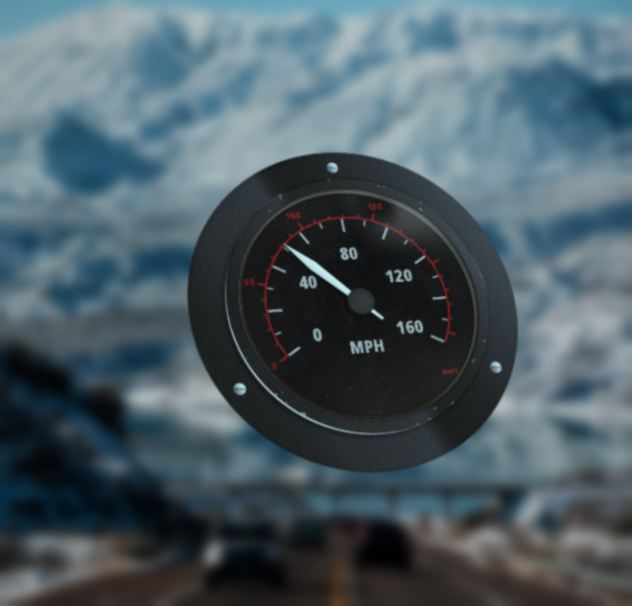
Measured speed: 50 mph
